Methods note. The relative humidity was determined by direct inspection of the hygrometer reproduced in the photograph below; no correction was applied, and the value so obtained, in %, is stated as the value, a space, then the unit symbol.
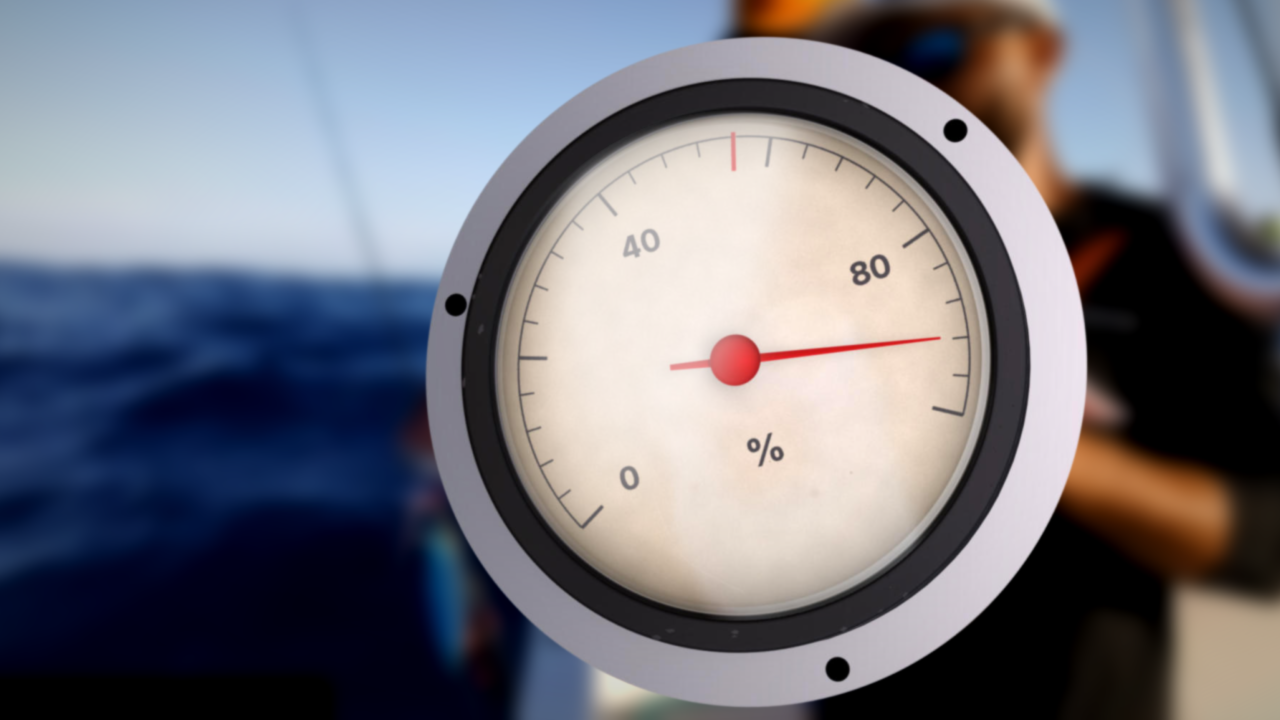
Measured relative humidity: 92 %
